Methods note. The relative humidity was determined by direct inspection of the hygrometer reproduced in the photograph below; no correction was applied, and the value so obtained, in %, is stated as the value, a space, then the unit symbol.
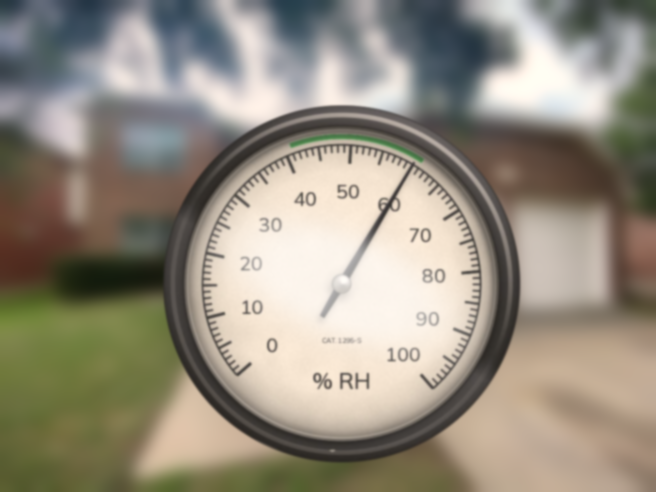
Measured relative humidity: 60 %
